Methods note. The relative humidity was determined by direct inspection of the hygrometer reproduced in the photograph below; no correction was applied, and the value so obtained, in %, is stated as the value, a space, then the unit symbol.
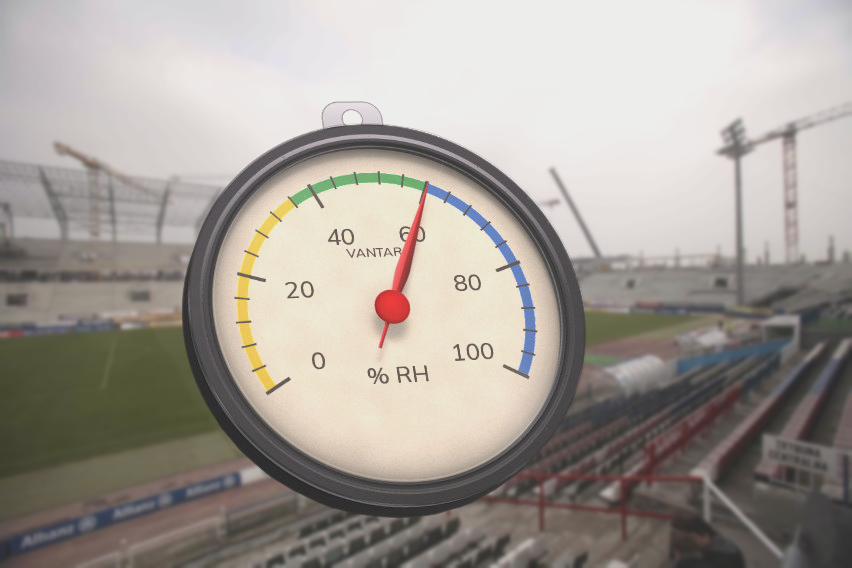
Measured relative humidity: 60 %
